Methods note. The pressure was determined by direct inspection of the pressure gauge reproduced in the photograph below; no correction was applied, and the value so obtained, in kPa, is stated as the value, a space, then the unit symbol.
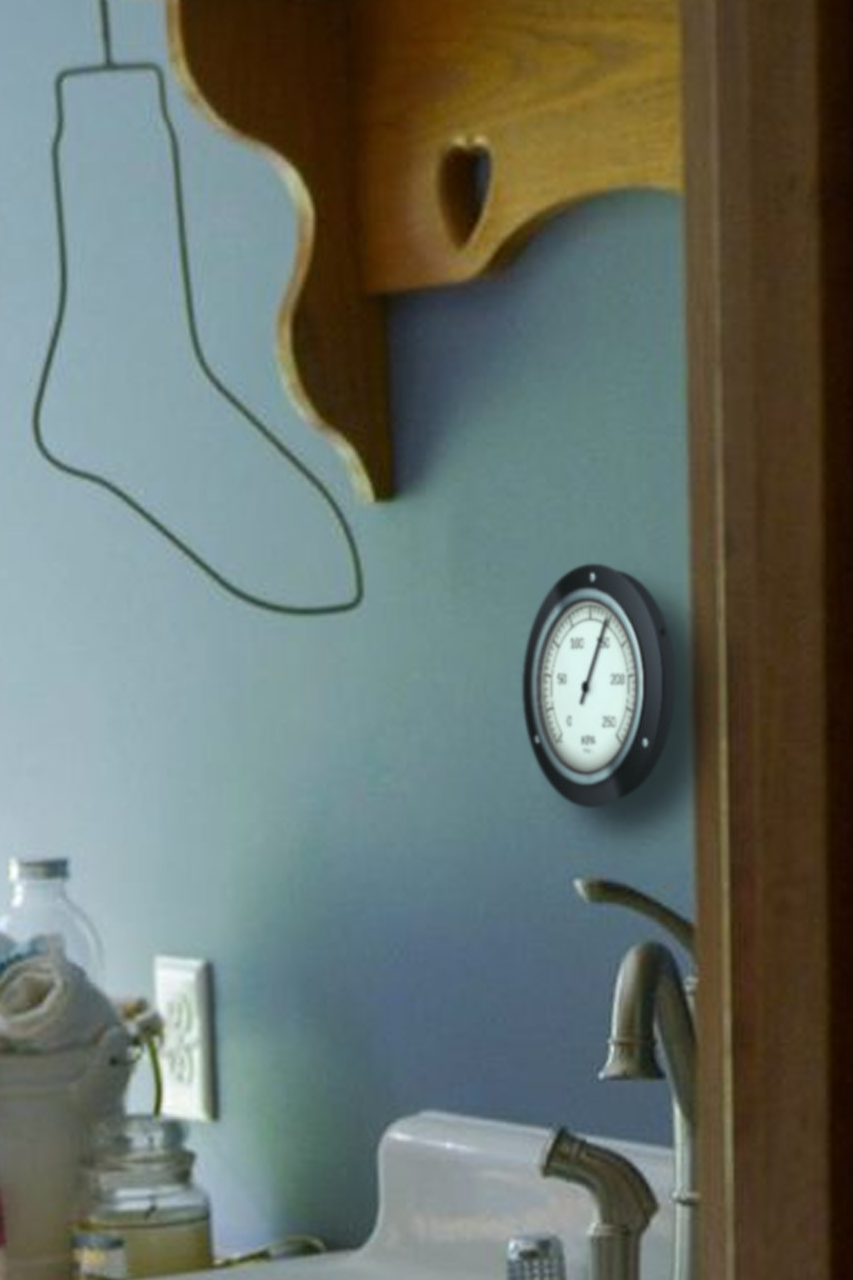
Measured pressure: 150 kPa
